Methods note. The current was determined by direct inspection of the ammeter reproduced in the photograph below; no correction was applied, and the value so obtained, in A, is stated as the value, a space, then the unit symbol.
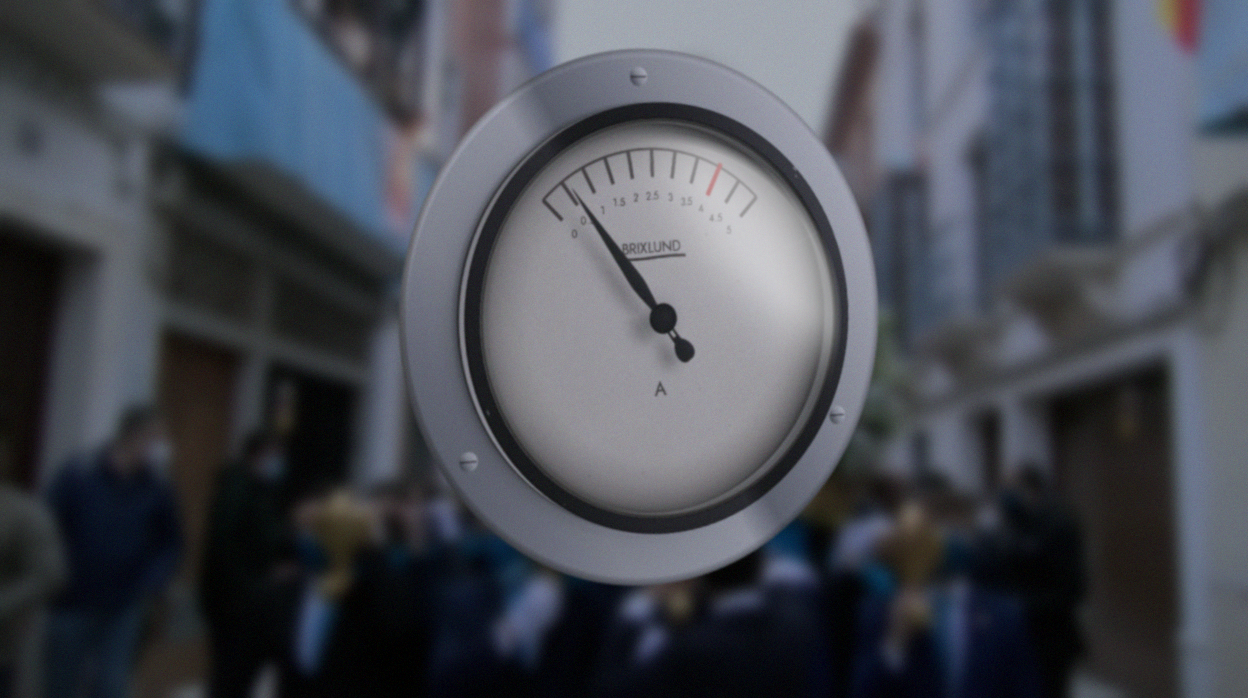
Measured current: 0.5 A
